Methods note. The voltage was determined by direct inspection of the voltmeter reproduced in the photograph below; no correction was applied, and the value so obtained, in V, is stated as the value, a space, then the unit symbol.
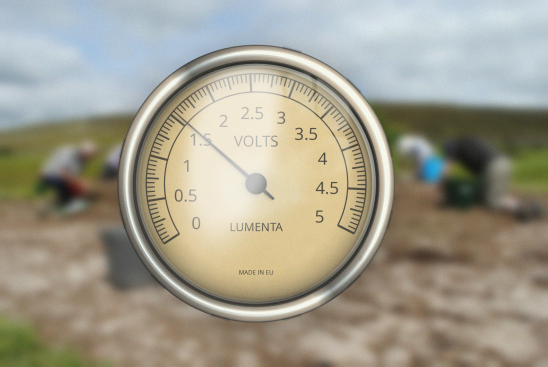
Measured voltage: 1.55 V
